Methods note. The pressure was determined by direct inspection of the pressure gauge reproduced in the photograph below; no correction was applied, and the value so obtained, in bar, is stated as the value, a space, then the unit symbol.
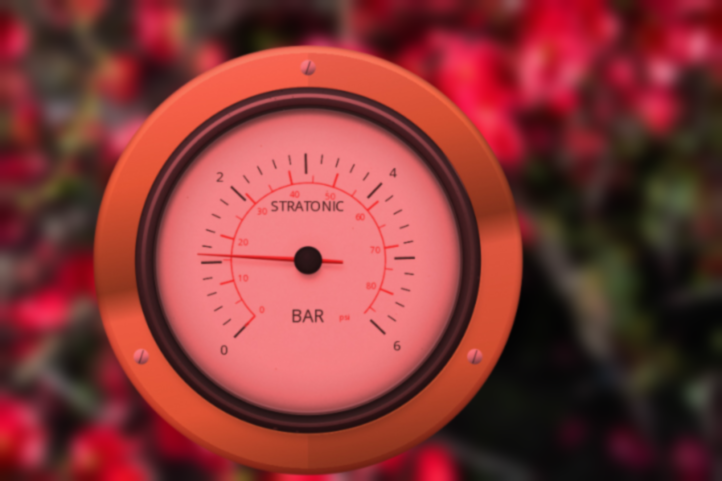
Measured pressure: 1.1 bar
